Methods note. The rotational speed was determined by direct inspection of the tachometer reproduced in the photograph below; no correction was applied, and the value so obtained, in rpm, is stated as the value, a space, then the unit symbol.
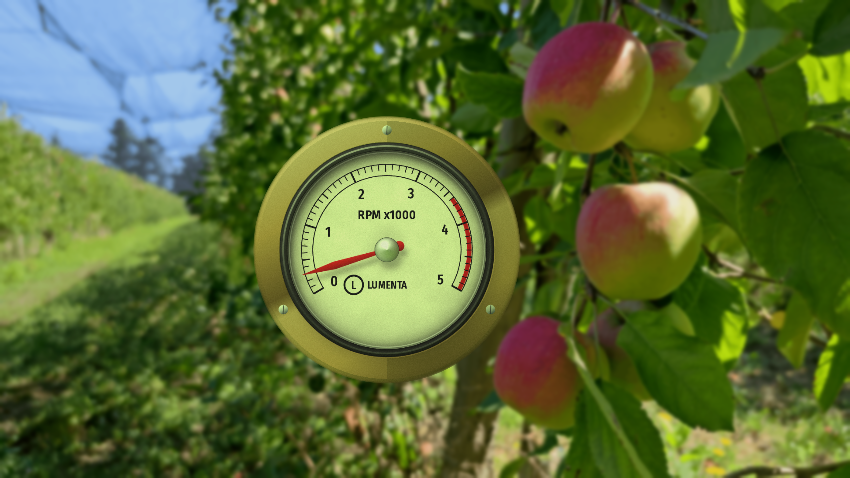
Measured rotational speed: 300 rpm
